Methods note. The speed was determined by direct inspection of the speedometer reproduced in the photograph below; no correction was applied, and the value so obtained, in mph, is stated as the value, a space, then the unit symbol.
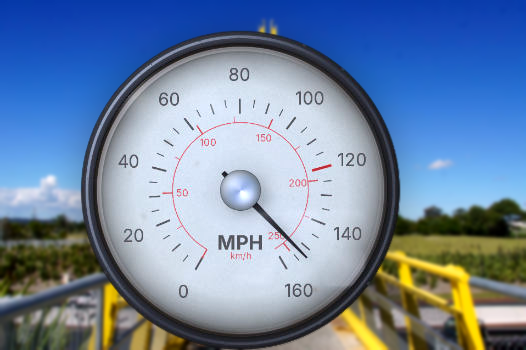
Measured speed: 152.5 mph
